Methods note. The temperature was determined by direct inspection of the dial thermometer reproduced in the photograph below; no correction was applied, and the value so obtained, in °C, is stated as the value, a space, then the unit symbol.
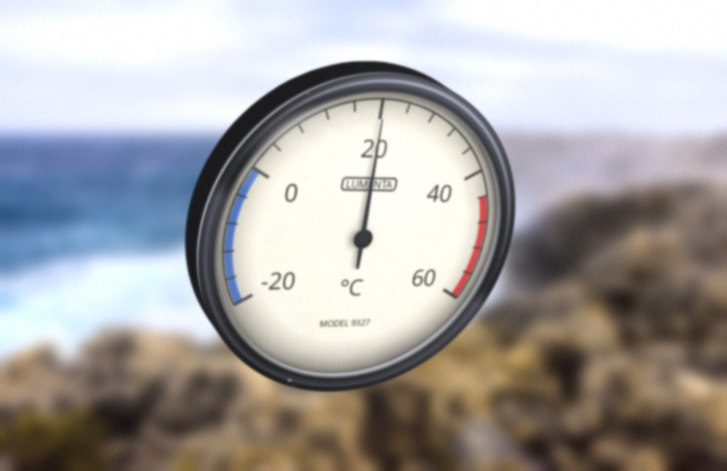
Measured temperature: 20 °C
